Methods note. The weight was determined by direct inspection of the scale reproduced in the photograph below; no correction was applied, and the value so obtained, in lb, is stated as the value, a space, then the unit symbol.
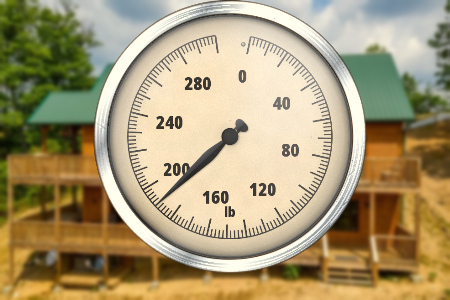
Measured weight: 190 lb
